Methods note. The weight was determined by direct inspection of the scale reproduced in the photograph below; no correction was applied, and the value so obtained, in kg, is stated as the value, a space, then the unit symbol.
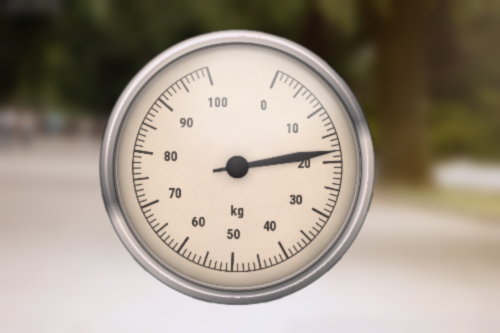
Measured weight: 18 kg
